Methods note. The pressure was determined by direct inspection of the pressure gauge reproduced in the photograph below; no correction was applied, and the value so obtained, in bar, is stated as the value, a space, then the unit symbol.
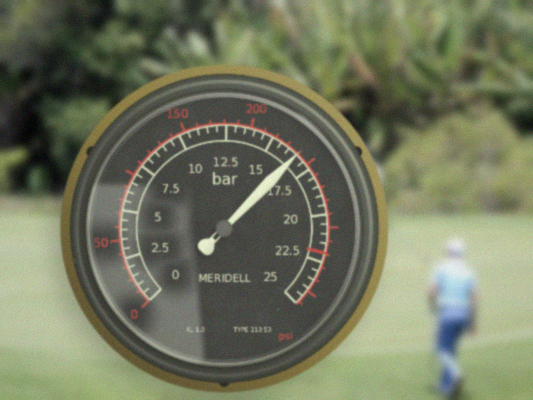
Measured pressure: 16.5 bar
